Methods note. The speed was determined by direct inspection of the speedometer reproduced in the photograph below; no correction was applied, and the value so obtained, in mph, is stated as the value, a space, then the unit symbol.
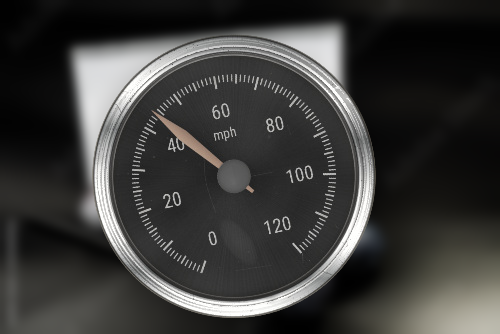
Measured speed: 44 mph
